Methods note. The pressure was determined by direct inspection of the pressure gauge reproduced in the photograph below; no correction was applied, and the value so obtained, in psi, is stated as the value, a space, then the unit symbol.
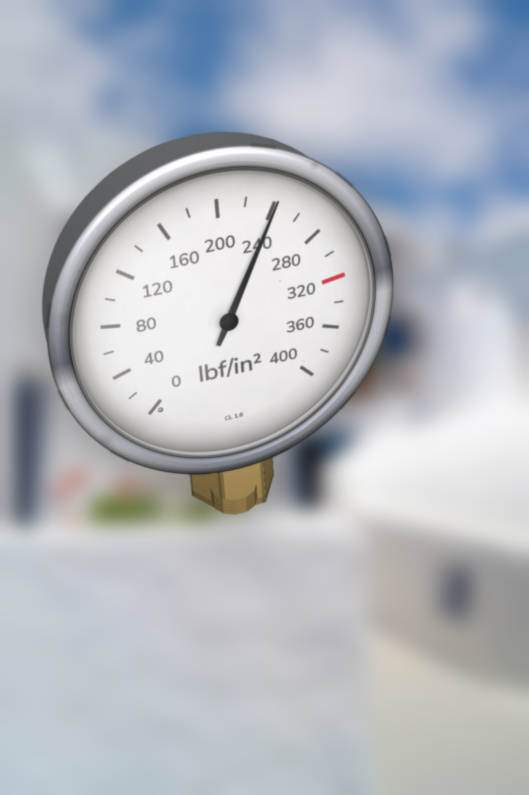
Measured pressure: 240 psi
